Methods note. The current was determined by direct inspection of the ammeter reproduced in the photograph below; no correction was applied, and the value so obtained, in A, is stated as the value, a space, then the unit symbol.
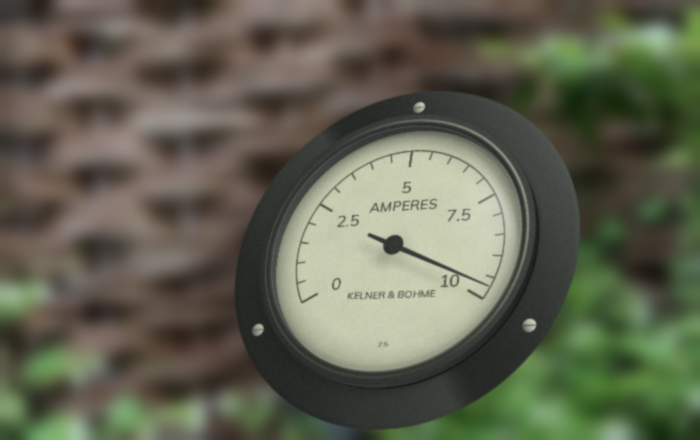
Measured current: 9.75 A
